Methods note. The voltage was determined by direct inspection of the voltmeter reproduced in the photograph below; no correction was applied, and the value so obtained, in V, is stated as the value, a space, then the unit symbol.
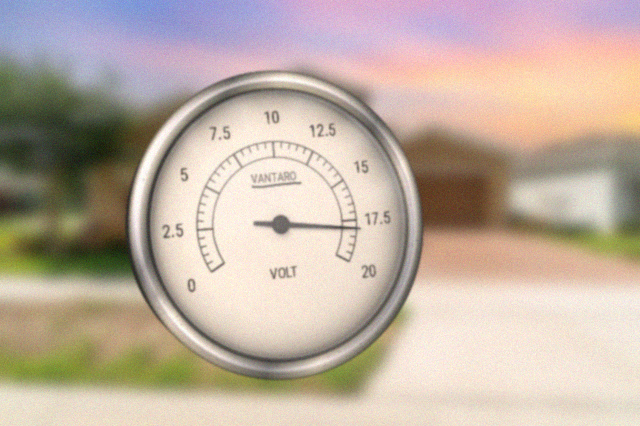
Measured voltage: 18 V
